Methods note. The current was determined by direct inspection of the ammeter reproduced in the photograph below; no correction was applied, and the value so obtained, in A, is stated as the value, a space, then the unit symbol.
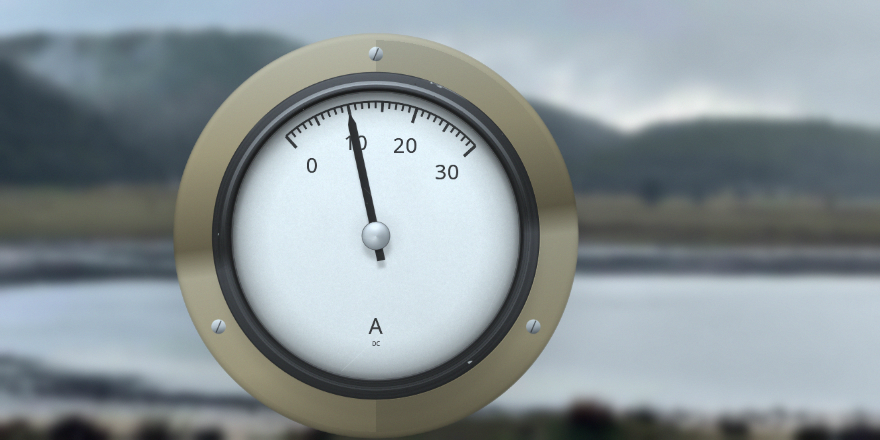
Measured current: 10 A
